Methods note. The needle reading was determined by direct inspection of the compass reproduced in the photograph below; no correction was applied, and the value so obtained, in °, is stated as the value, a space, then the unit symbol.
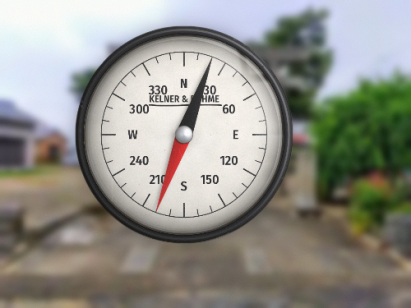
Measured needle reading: 200 °
